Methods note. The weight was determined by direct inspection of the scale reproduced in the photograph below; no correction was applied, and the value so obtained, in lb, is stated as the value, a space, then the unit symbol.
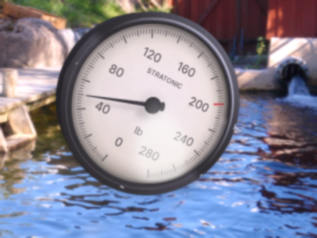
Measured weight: 50 lb
